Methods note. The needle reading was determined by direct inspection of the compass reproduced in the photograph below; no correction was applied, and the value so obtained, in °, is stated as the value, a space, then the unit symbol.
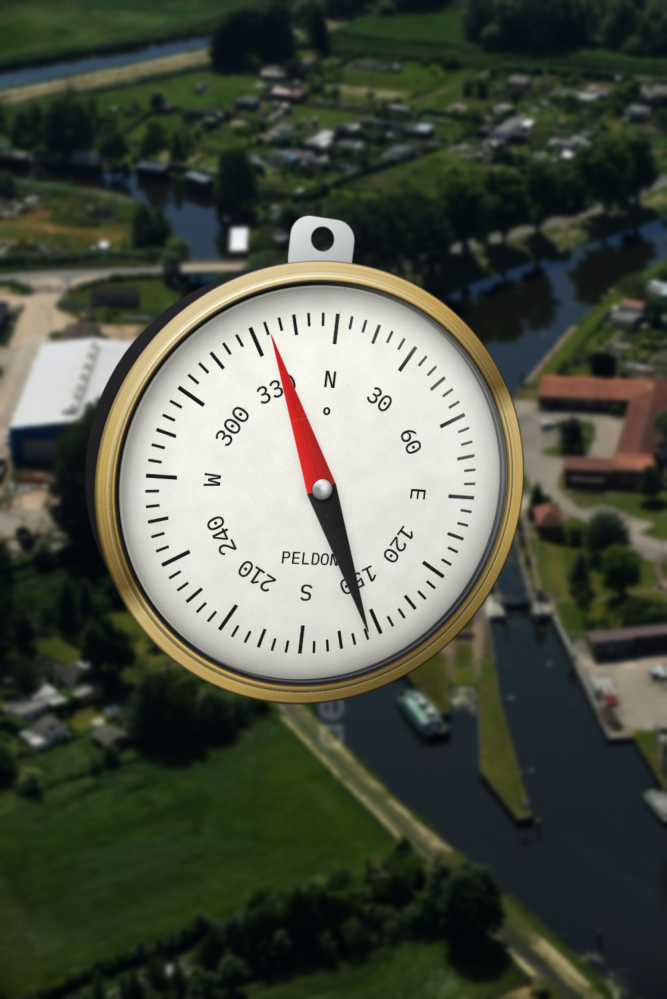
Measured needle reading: 335 °
